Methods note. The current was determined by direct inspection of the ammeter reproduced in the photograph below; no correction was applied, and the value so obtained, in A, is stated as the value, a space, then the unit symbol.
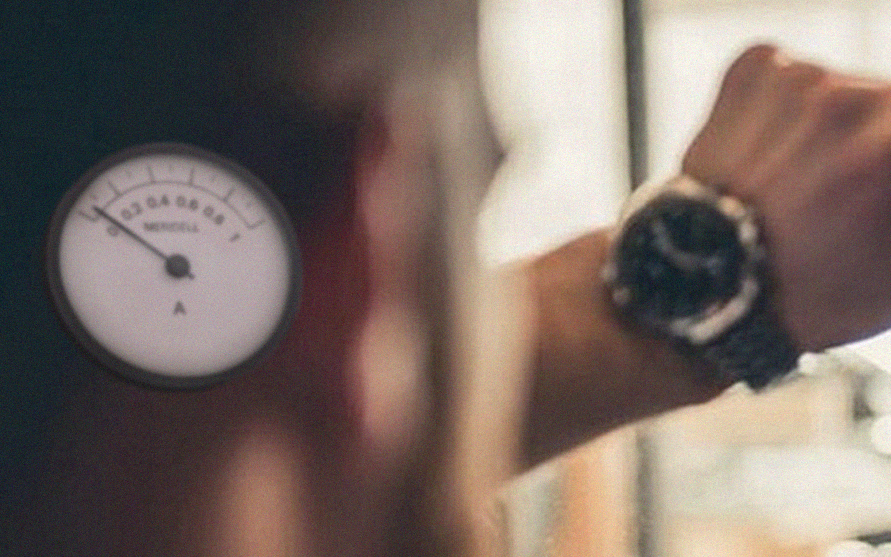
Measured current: 0.05 A
